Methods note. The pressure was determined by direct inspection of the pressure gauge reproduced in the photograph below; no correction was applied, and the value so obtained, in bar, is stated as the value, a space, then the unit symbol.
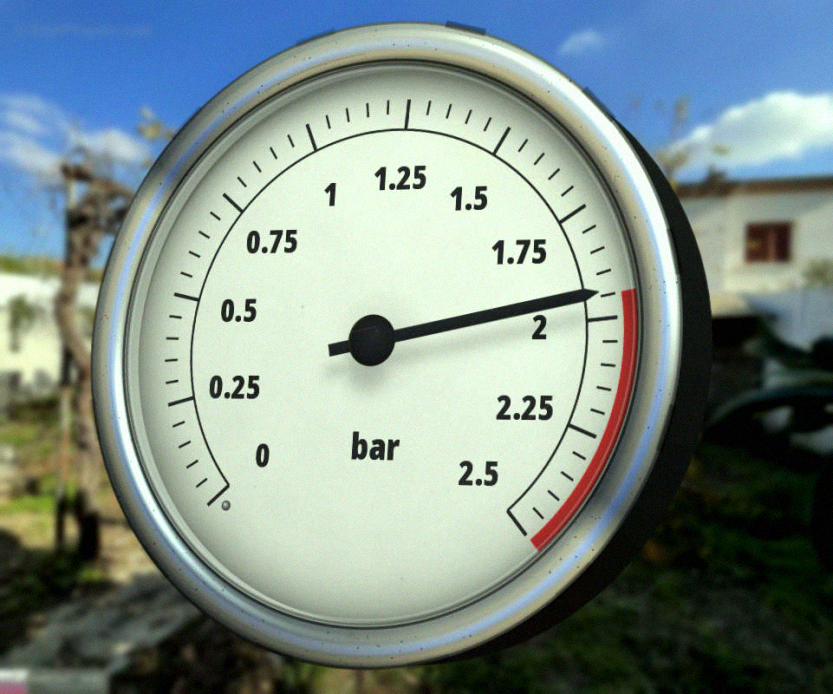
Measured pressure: 1.95 bar
